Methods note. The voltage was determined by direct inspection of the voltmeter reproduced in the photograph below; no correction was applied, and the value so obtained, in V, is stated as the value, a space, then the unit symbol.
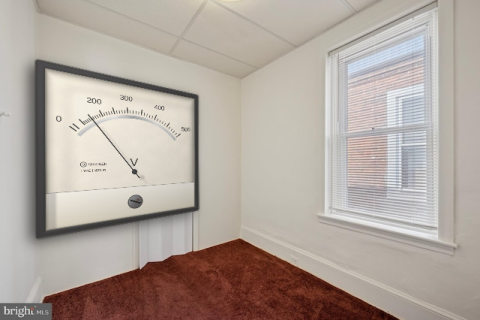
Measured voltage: 150 V
